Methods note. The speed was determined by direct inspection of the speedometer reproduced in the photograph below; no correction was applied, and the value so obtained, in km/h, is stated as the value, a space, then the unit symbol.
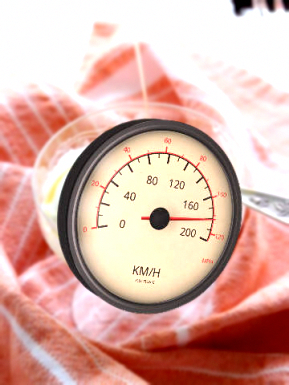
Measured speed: 180 km/h
